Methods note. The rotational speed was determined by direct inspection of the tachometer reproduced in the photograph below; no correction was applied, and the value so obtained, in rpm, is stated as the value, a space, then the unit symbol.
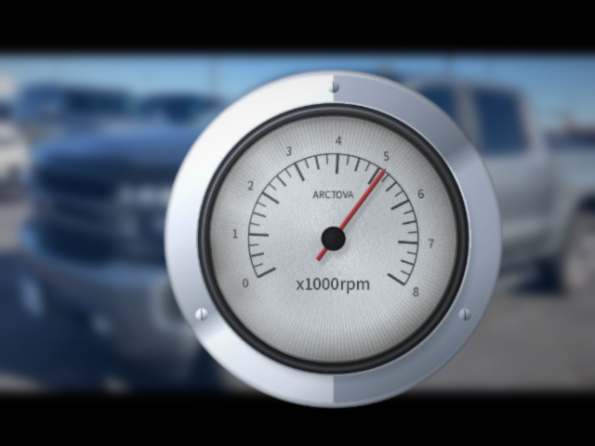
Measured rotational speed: 5125 rpm
